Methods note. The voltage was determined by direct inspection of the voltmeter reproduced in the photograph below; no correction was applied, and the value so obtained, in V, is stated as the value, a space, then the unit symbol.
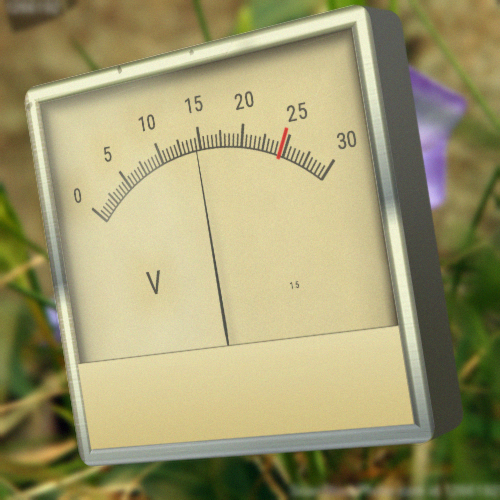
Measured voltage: 15 V
